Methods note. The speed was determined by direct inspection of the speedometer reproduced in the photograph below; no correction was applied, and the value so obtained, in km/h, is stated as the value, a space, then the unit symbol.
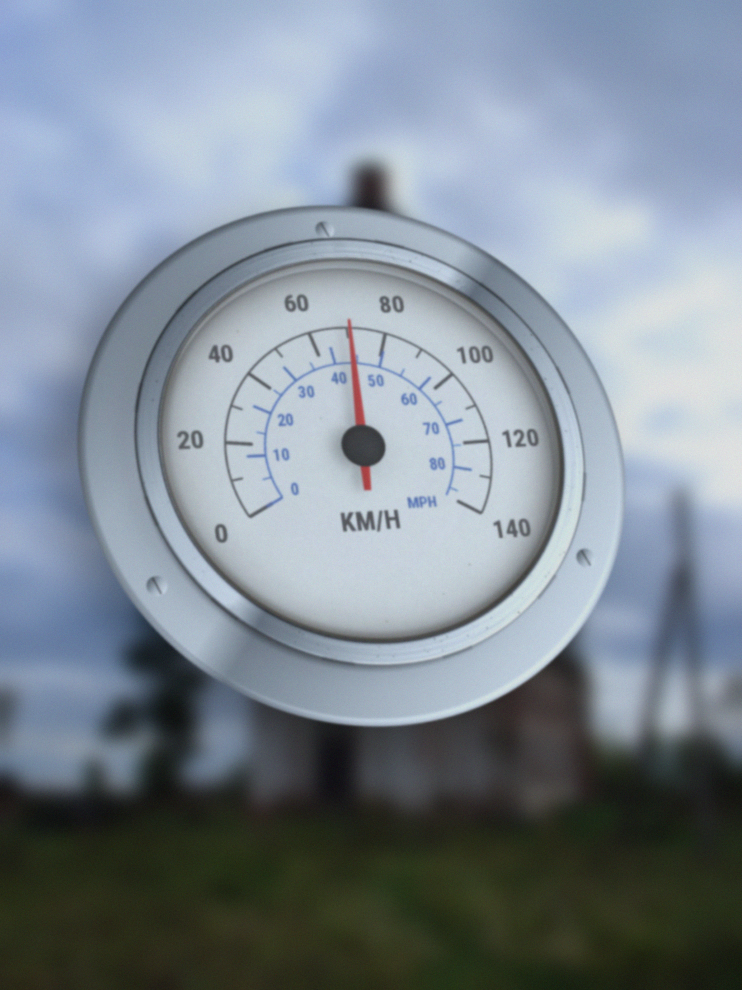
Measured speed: 70 km/h
